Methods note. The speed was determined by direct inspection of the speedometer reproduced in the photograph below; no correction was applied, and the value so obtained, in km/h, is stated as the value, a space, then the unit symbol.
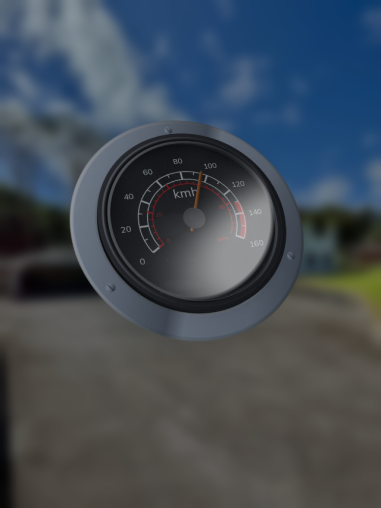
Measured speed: 95 km/h
